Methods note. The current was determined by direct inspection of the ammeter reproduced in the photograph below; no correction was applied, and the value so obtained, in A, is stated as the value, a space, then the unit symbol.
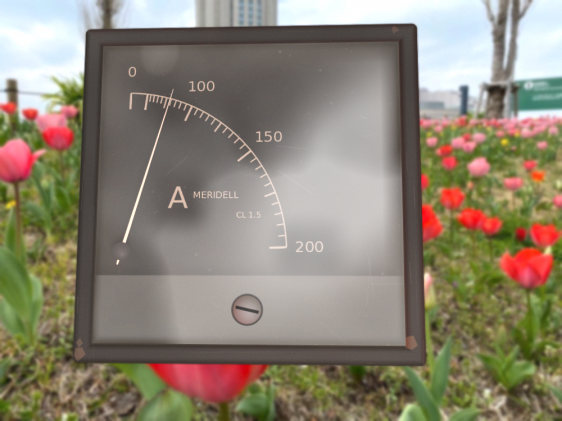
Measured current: 80 A
